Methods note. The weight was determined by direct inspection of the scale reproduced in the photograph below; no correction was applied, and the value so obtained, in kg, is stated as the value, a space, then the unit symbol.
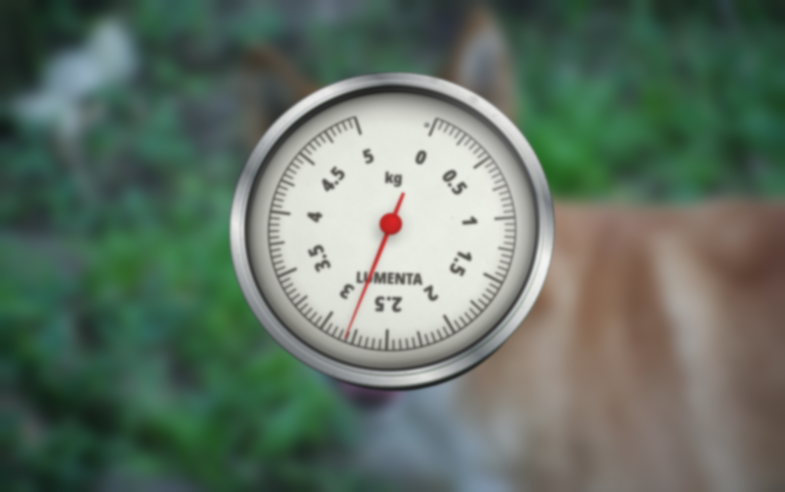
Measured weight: 2.8 kg
